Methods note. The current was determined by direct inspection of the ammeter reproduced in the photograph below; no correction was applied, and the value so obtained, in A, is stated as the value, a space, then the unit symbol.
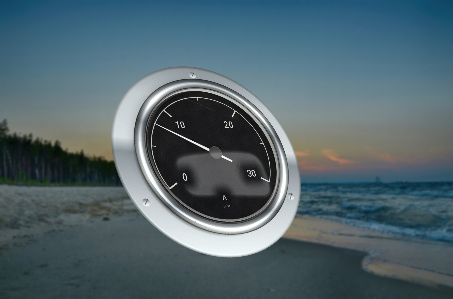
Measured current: 7.5 A
